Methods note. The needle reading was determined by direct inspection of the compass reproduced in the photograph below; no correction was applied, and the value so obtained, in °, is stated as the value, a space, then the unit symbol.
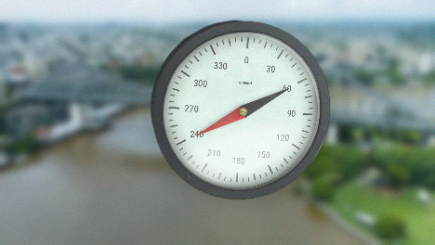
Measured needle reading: 240 °
